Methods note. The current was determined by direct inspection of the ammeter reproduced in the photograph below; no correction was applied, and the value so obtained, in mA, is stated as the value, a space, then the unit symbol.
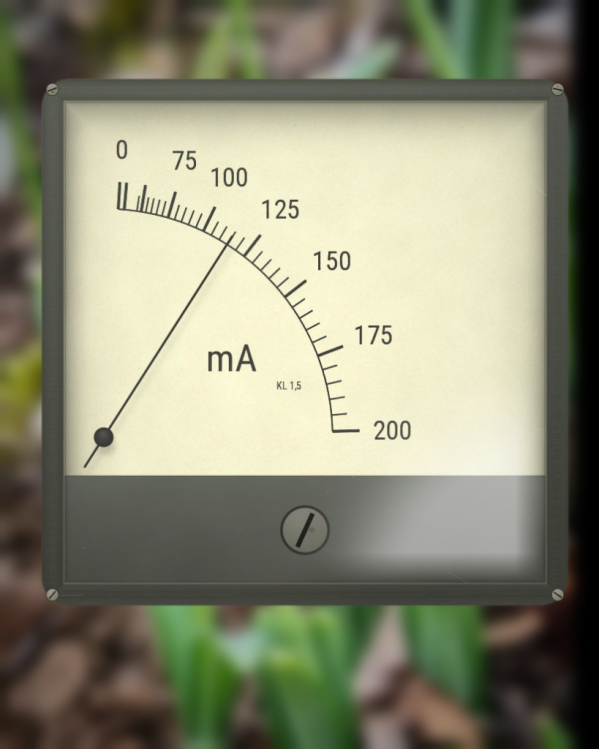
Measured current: 115 mA
